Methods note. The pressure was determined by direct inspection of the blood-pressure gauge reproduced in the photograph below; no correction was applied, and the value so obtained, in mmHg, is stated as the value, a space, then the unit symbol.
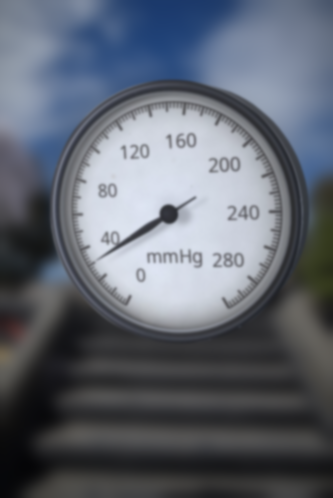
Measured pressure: 30 mmHg
